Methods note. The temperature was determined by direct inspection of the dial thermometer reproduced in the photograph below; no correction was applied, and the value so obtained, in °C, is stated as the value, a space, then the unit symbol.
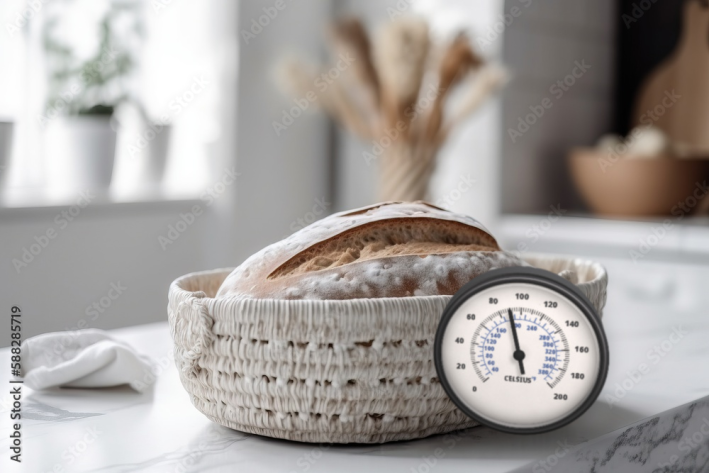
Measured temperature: 90 °C
